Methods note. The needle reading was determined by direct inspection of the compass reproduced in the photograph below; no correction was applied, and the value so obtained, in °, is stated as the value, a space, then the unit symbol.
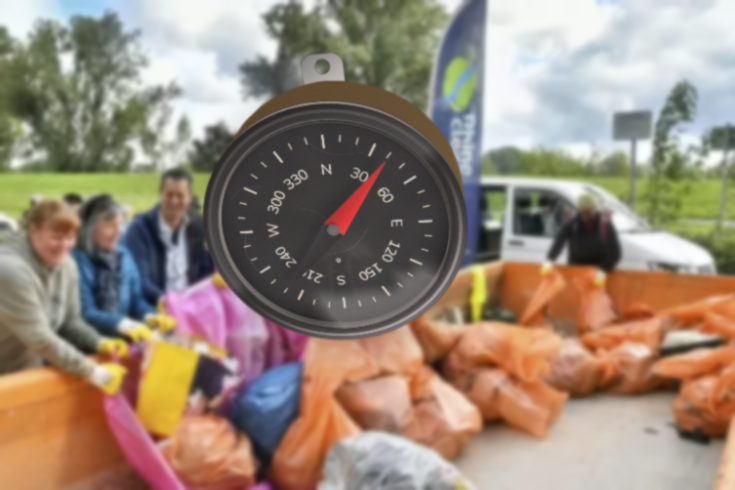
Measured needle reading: 40 °
